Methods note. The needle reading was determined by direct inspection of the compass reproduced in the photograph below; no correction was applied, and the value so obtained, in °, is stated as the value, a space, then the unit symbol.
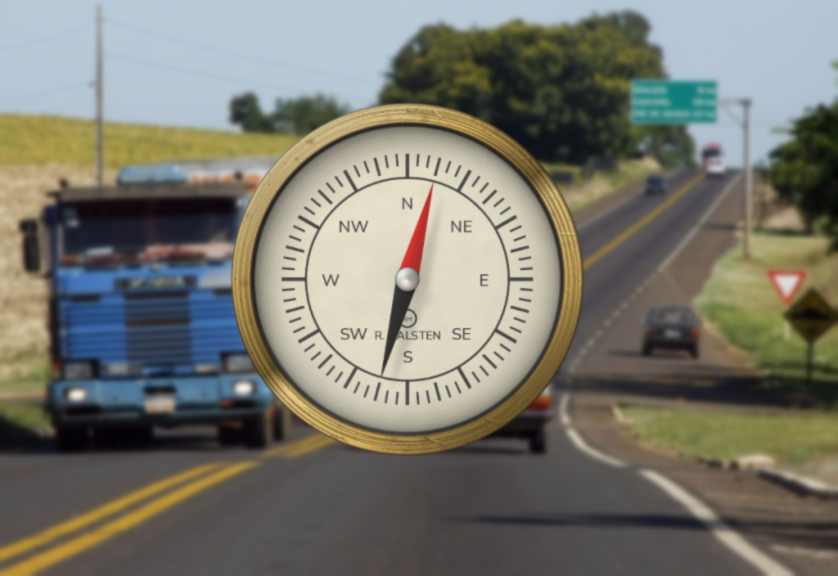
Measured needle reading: 15 °
